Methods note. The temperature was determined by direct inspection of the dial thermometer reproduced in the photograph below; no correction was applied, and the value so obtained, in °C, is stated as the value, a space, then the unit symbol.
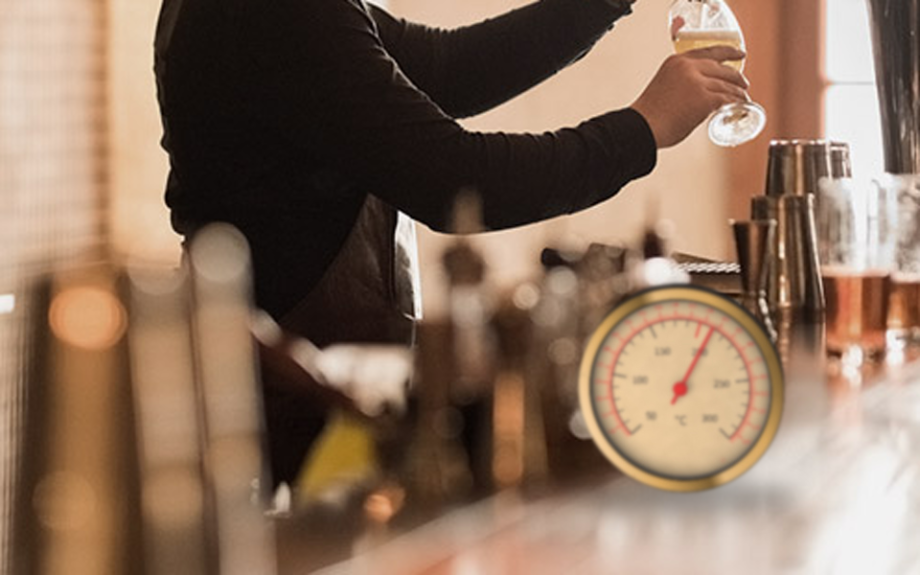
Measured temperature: 200 °C
